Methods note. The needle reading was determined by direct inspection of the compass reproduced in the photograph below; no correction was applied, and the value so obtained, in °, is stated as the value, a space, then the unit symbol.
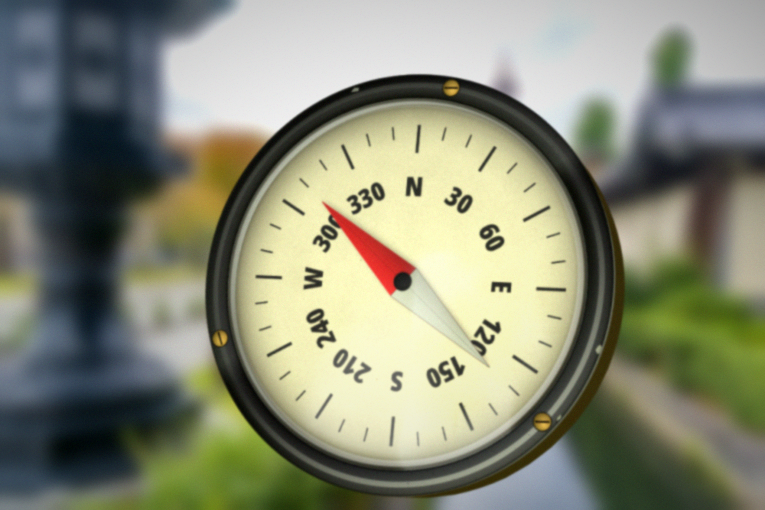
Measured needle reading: 310 °
